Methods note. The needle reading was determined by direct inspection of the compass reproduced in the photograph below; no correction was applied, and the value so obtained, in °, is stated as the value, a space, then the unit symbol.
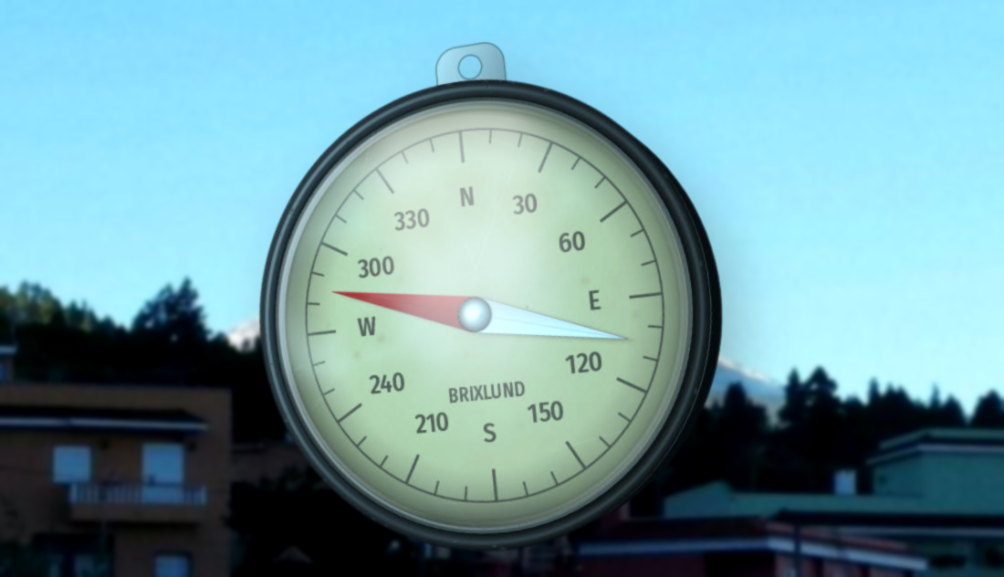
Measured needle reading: 285 °
